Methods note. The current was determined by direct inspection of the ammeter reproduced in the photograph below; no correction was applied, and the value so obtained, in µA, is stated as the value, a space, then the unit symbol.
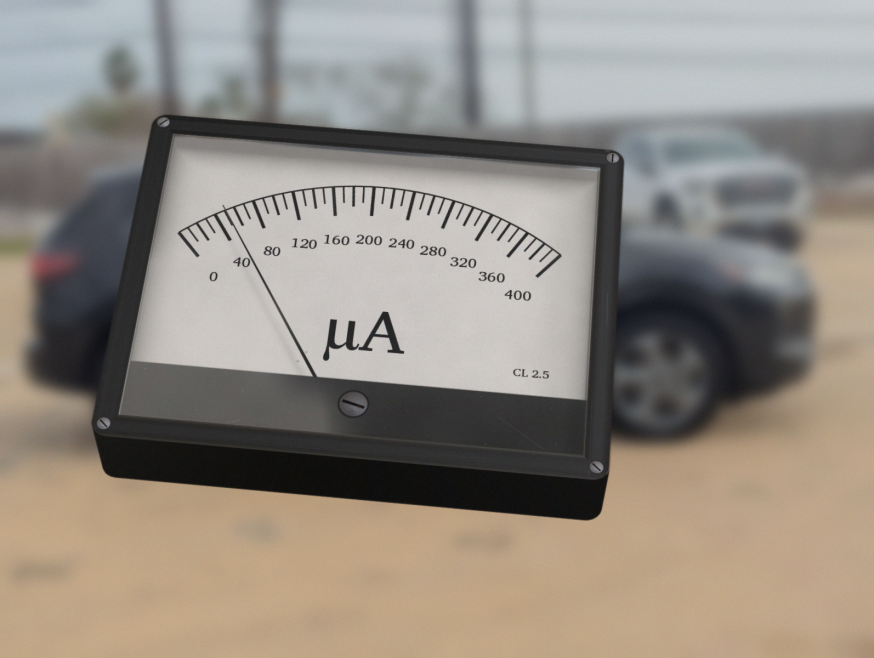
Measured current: 50 µA
